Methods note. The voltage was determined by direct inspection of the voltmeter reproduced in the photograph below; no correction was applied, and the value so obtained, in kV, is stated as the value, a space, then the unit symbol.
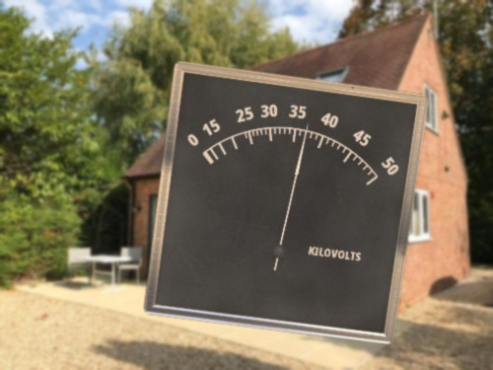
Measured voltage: 37 kV
